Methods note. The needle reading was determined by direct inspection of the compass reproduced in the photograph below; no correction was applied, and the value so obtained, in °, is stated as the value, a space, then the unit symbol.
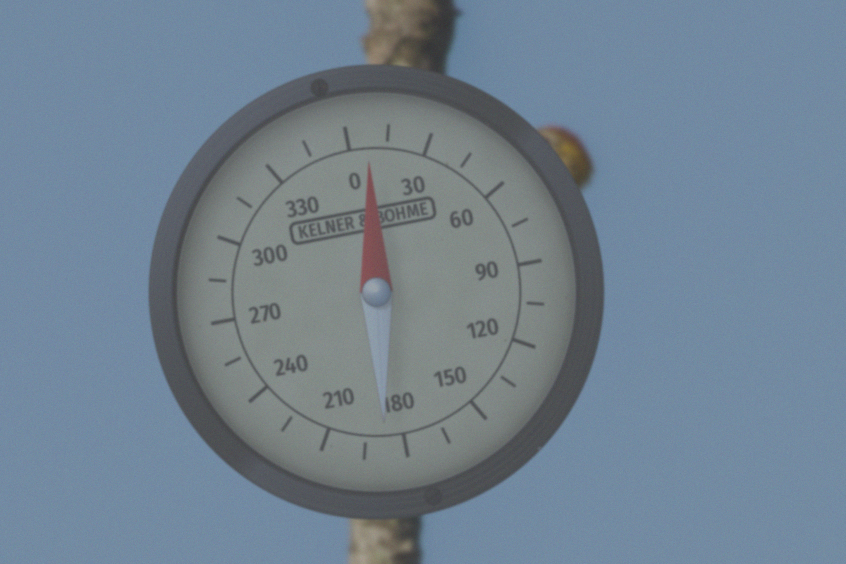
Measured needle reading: 7.5 °
